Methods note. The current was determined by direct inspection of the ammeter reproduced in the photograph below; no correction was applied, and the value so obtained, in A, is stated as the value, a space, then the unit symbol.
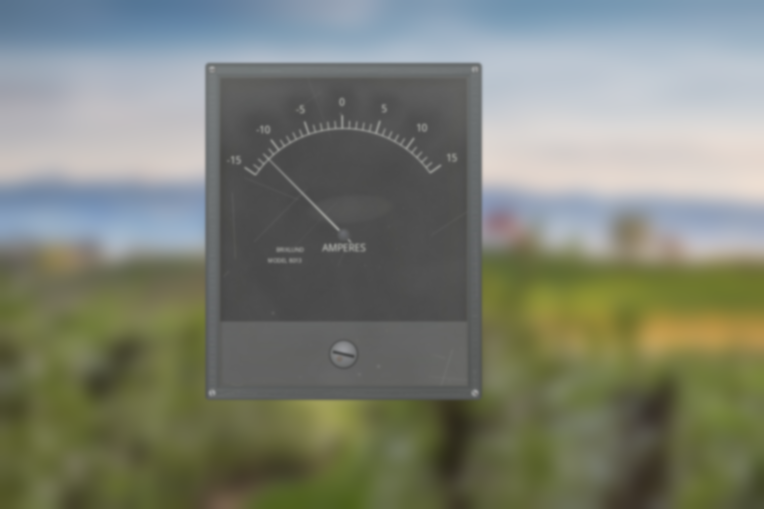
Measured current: -12 A
